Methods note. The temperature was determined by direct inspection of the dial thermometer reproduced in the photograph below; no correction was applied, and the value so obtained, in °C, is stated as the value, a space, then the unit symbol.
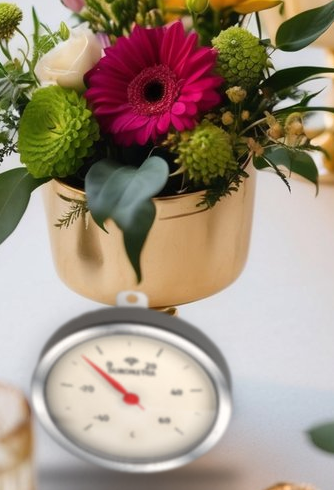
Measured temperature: -5 °C
